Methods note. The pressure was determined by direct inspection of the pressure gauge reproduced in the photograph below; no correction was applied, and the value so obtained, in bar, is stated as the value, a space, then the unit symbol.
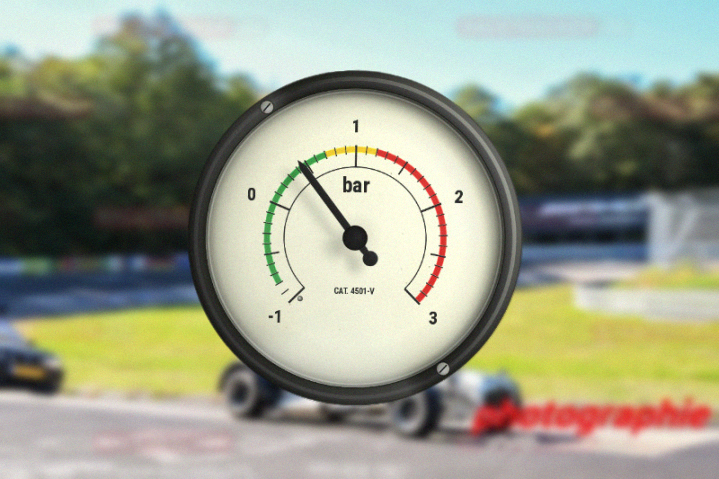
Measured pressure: 0.45 bar
